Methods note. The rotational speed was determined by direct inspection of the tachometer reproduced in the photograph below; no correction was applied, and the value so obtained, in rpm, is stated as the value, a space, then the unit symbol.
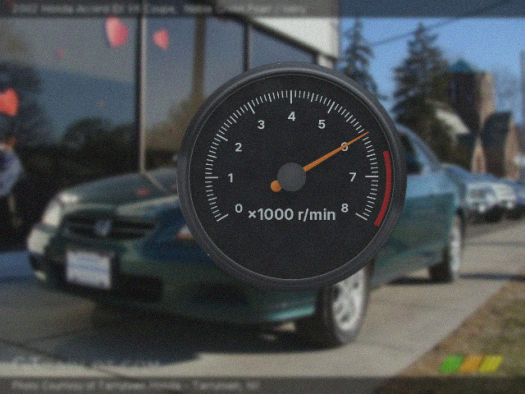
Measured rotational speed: 6000 rpm
